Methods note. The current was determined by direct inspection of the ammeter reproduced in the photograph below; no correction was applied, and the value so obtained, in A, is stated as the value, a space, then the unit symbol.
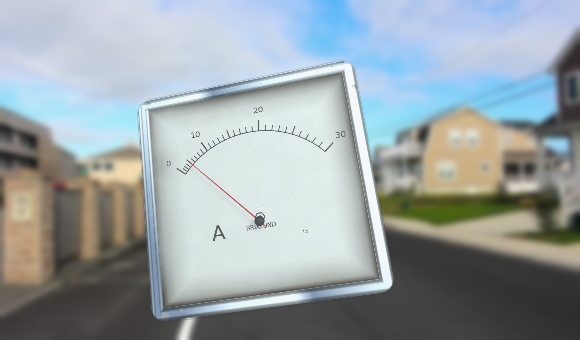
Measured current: 5 A
